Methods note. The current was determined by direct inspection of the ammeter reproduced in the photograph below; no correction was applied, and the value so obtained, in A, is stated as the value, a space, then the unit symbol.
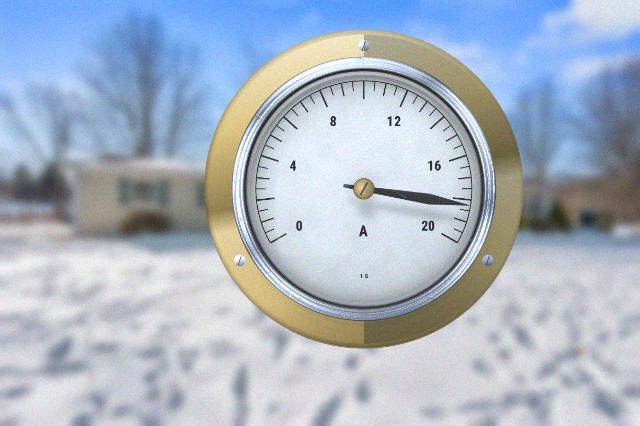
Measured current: 18.25 A
